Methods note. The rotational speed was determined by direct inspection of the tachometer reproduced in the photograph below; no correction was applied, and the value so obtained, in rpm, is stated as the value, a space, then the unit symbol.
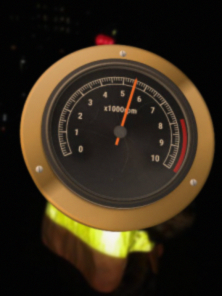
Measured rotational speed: 5500 rpm
